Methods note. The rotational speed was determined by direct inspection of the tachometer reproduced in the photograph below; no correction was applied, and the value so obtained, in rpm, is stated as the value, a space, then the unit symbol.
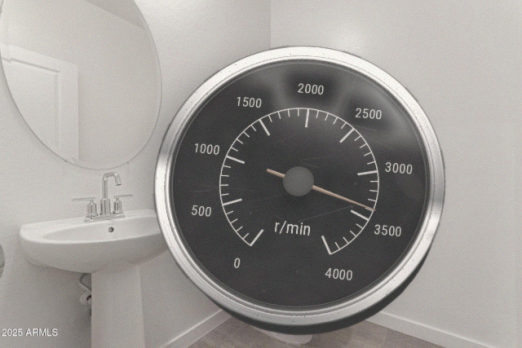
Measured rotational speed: 3400 rpm
